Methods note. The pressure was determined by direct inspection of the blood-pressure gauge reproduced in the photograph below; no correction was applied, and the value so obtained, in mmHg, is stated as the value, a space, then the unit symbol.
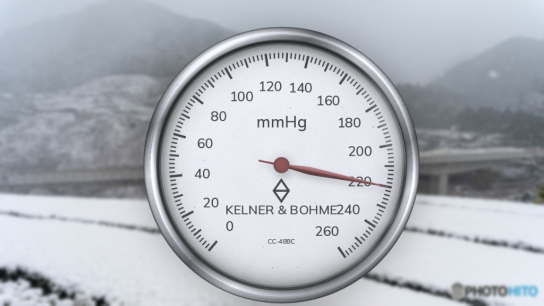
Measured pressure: 220 mmHg
